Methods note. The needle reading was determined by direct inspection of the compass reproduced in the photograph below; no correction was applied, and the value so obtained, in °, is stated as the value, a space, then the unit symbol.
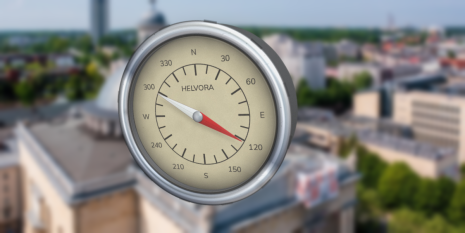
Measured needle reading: 120 °
